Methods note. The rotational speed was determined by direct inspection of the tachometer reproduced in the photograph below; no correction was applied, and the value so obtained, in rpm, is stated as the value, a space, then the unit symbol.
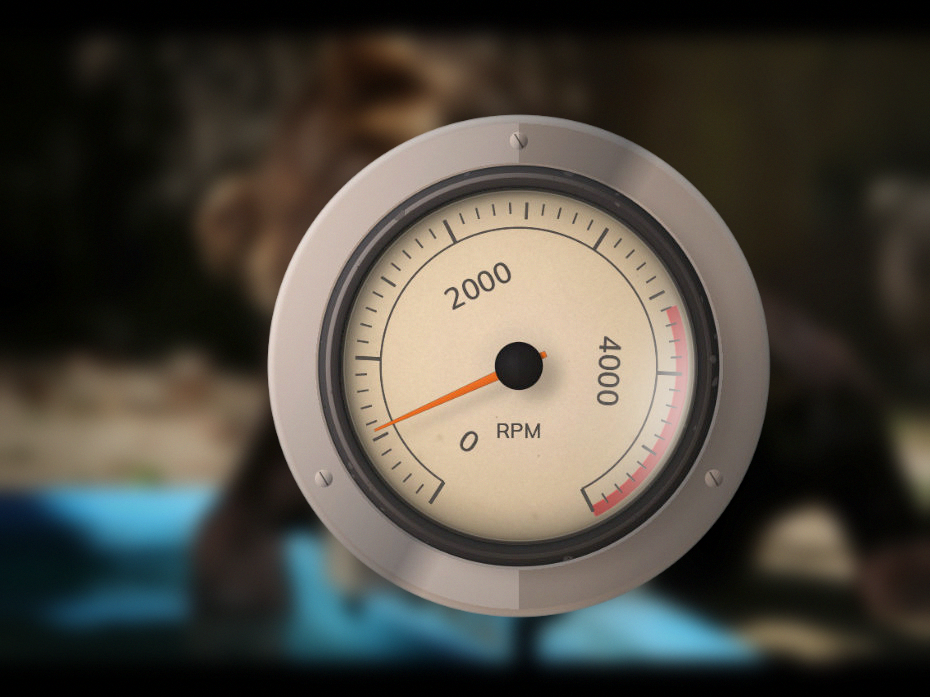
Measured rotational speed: 550 rpm
